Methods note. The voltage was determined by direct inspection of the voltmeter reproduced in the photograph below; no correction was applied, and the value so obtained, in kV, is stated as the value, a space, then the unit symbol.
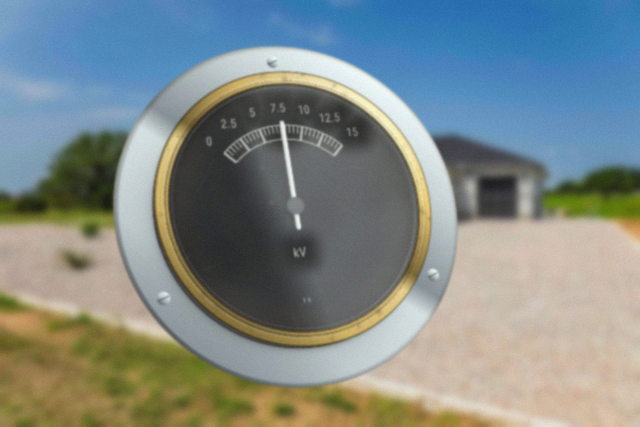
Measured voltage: 7.5 kV
